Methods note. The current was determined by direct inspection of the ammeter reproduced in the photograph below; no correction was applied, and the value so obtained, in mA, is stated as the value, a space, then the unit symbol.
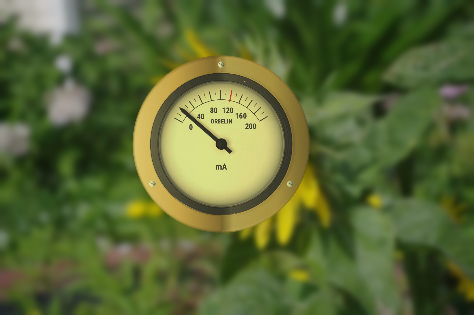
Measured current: 20 mA
